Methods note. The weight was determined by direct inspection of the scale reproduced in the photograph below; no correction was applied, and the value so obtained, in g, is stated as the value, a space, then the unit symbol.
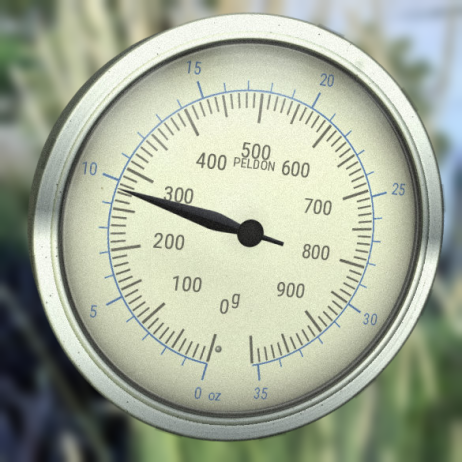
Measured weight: 275 g
